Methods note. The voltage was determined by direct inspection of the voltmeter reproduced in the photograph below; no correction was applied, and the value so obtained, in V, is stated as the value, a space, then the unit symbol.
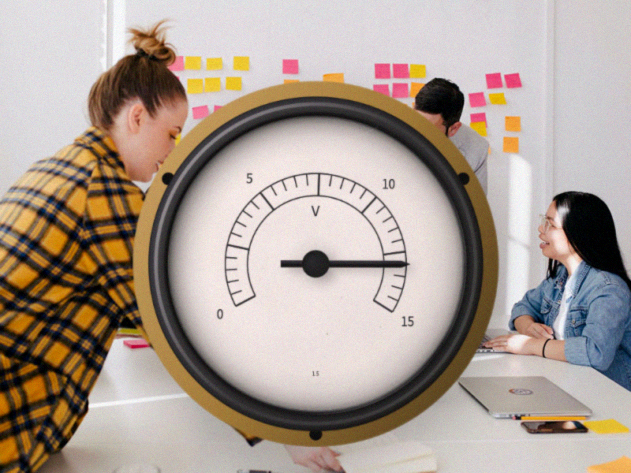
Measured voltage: 13 V
